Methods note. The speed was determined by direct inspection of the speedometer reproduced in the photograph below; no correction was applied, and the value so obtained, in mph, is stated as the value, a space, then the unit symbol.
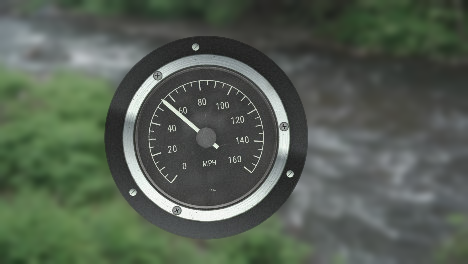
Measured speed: 55 mph
